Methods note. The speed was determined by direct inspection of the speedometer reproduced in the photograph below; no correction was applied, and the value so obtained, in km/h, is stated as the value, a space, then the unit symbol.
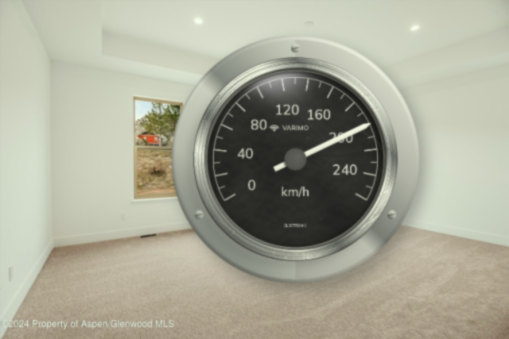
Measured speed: 200 km/h
